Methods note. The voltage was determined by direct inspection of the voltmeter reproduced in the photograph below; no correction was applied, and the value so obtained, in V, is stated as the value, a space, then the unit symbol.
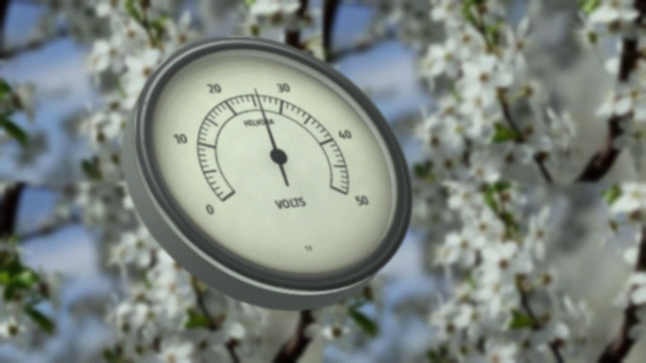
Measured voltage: 25 V
